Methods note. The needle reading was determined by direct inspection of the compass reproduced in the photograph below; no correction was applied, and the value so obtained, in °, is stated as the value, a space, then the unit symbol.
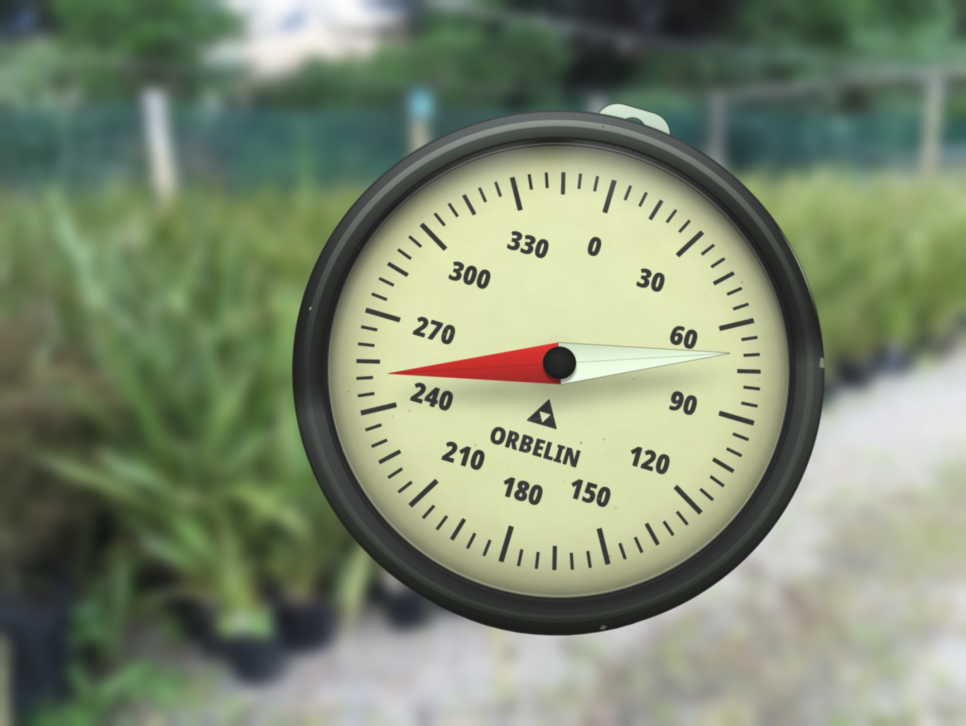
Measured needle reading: 250 °
